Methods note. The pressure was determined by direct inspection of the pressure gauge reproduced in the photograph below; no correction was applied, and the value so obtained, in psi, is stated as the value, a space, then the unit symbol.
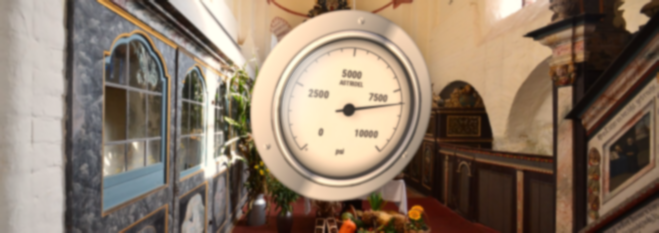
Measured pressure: 8000 psi
